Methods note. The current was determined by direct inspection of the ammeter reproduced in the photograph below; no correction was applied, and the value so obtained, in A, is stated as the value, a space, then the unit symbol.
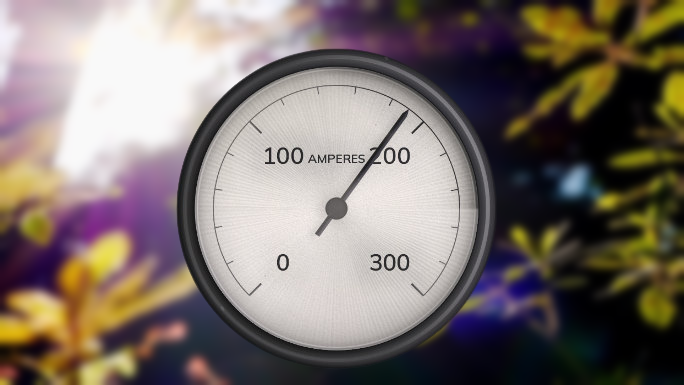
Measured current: 190 A
